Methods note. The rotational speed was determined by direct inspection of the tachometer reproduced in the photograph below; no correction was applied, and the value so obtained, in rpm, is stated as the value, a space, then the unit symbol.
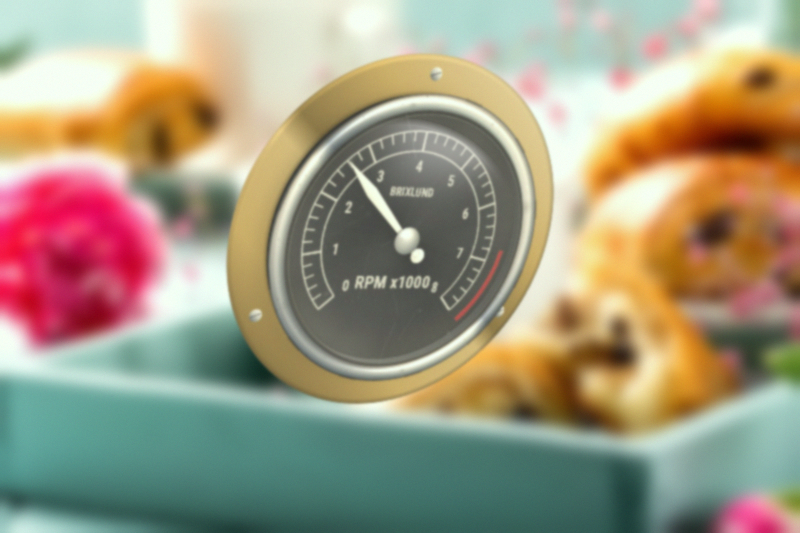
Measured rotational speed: 2600 rpm
